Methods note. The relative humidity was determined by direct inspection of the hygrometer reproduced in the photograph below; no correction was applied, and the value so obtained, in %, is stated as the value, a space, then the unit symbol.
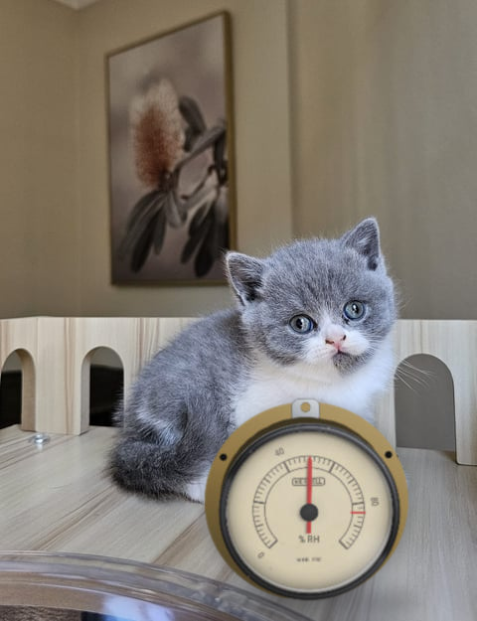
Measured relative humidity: 50 %
